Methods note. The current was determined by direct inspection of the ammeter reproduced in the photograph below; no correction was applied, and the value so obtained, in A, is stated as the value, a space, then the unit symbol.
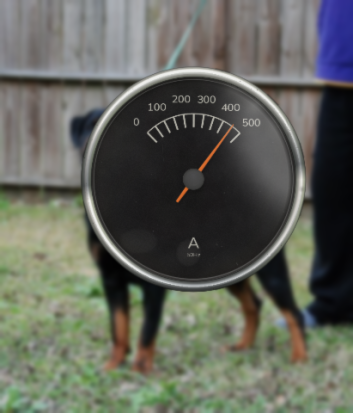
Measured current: 450 A
